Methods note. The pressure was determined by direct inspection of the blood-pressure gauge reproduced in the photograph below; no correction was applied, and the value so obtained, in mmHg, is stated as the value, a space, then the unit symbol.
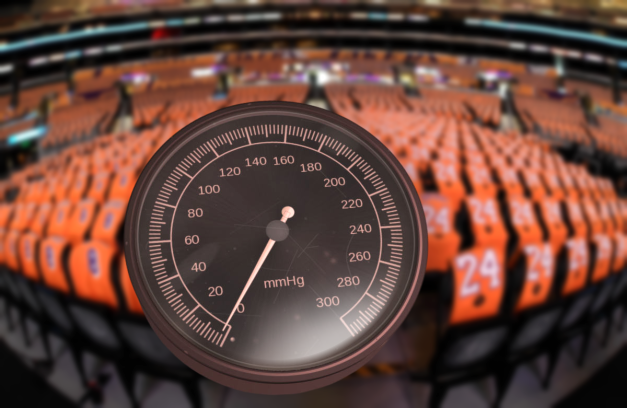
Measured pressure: 2 mmHg
